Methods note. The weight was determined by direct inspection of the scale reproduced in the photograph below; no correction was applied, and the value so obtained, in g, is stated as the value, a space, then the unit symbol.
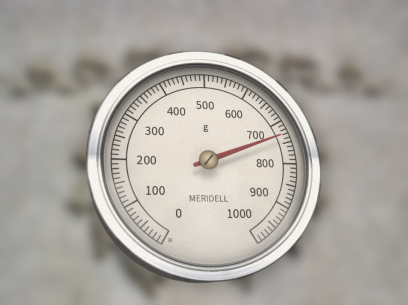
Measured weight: 730 g
